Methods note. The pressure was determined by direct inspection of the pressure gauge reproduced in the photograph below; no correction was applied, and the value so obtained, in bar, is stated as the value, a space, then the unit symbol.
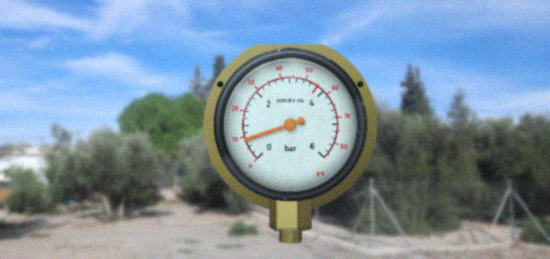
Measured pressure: 0.6 bar
